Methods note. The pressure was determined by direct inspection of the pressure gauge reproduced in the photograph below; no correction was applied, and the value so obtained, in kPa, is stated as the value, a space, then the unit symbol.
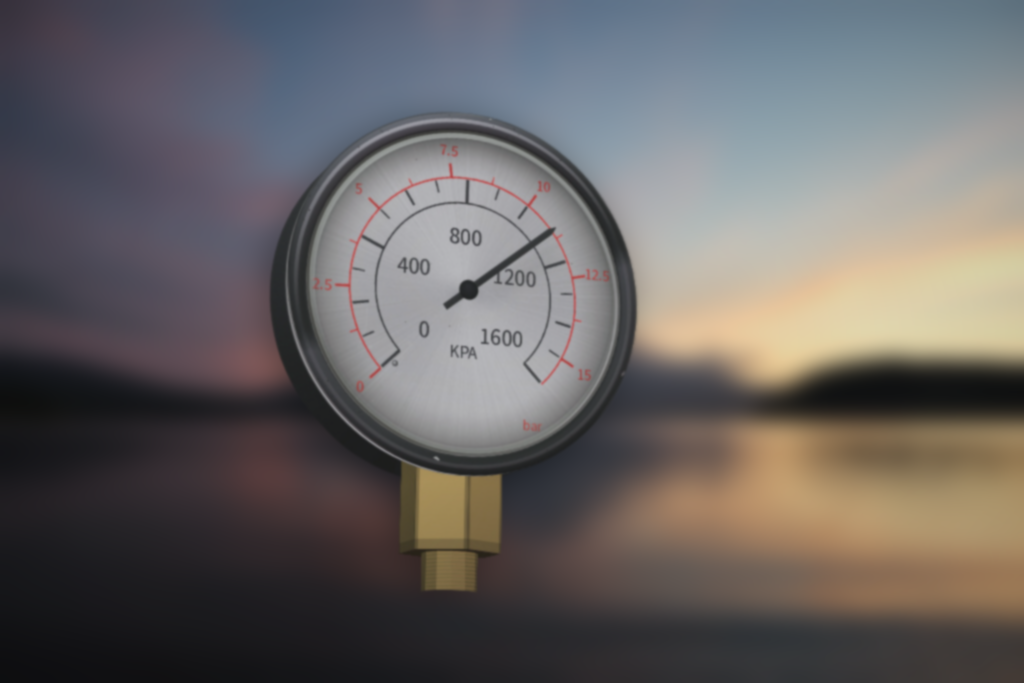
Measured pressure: 1100 kPa
